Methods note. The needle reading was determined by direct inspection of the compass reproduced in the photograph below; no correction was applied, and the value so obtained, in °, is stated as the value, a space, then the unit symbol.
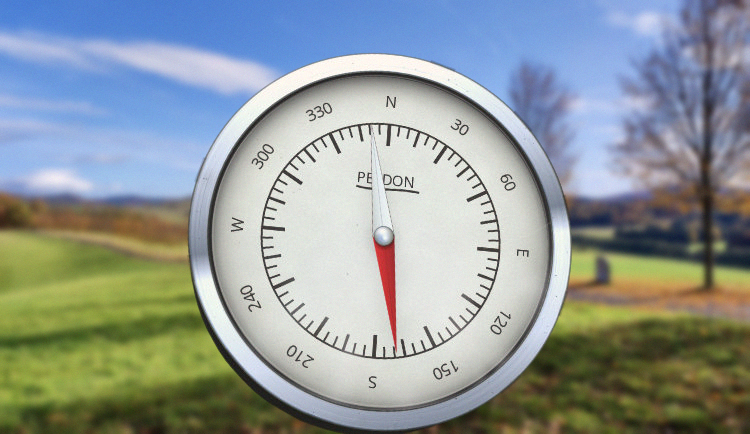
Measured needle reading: 170 °
